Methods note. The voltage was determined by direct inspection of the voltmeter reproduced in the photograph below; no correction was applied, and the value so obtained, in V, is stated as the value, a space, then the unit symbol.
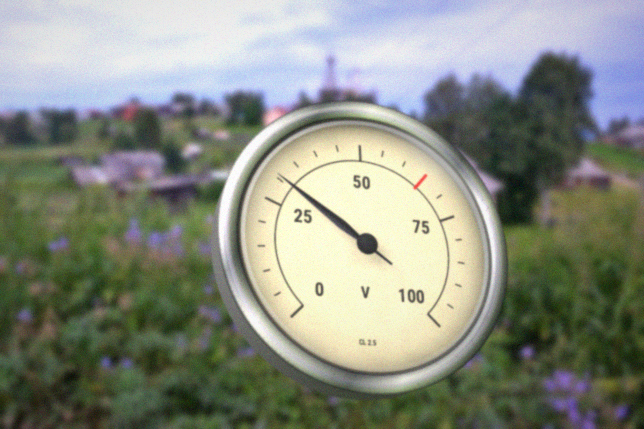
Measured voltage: 30 V
